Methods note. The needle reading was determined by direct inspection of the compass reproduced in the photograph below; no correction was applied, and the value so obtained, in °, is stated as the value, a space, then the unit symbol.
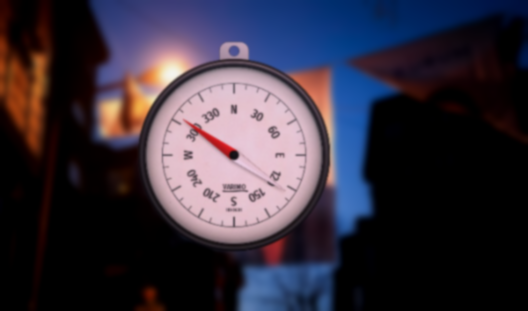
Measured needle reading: 305 °
